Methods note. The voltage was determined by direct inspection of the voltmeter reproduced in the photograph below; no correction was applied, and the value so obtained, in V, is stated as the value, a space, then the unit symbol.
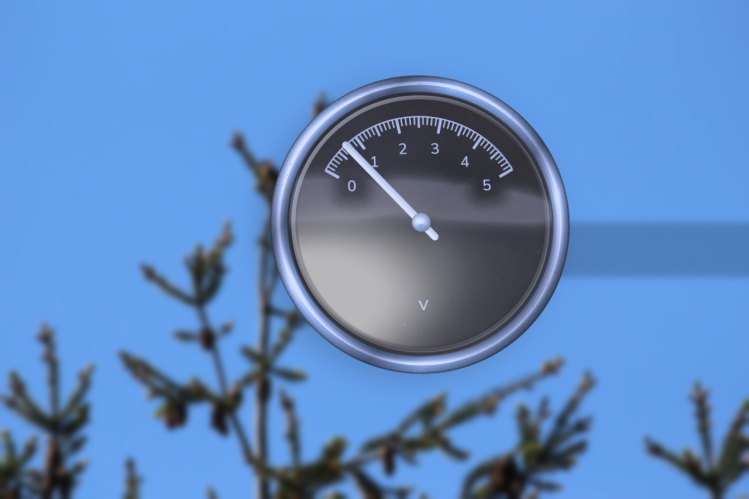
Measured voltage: 0.7 V
